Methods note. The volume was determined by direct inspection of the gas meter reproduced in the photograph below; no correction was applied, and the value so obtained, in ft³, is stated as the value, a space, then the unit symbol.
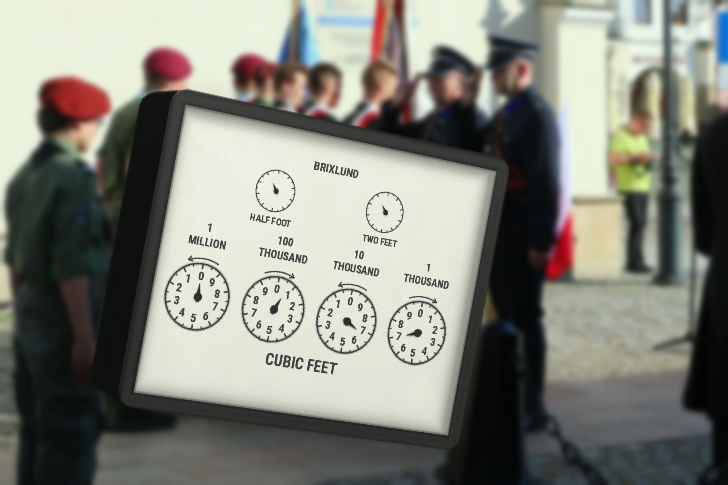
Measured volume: 6700 ft³
